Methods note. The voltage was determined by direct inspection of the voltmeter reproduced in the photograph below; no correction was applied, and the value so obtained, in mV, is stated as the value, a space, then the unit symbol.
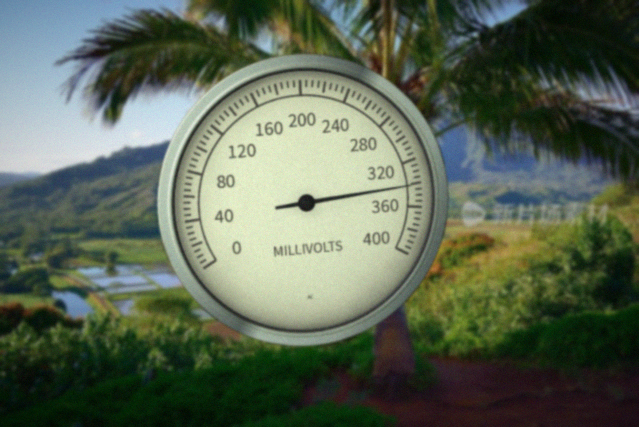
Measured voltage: 340 mV
